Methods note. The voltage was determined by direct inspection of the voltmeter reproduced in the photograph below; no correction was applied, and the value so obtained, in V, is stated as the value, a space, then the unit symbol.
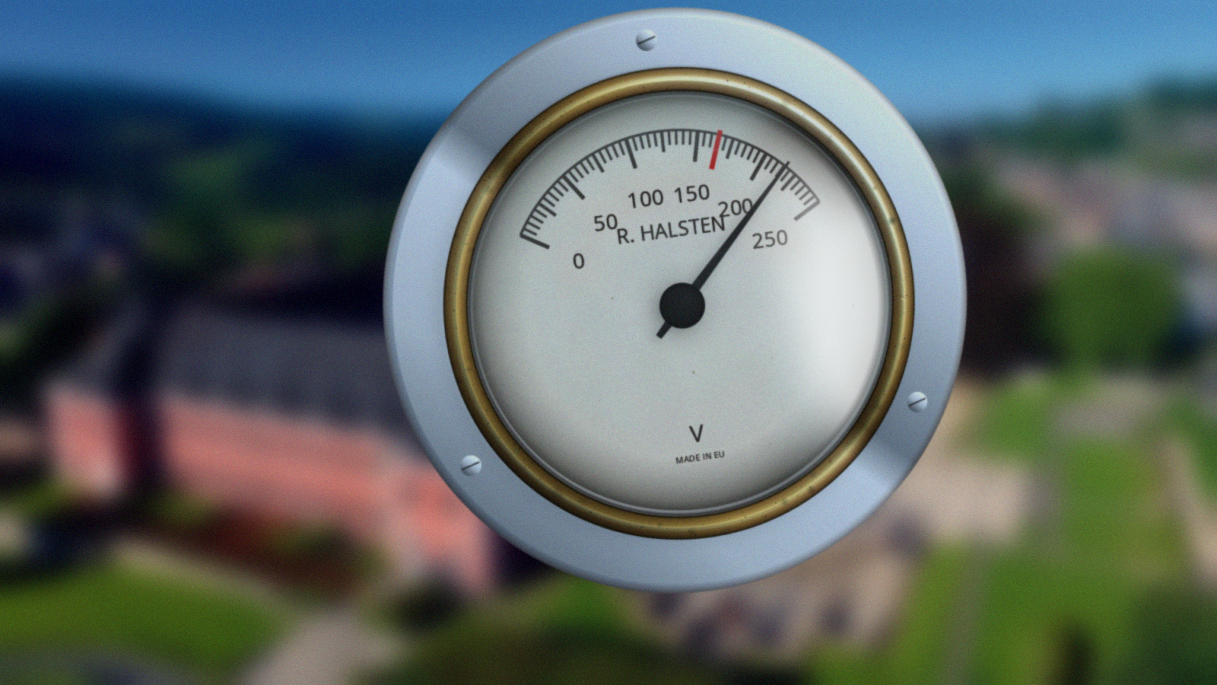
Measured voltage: 215 V
